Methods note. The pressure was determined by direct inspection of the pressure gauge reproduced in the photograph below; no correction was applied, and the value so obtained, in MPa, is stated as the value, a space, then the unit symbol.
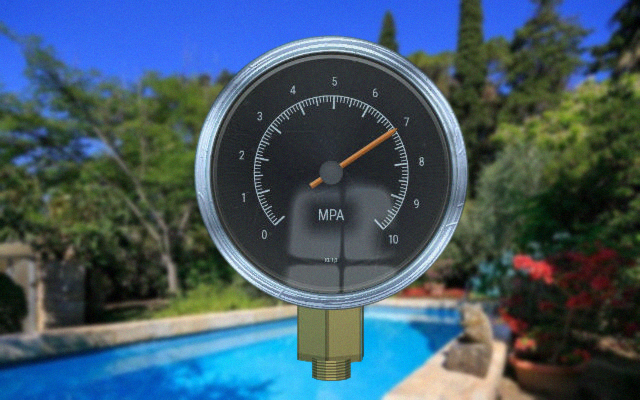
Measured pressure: 7 MPa
